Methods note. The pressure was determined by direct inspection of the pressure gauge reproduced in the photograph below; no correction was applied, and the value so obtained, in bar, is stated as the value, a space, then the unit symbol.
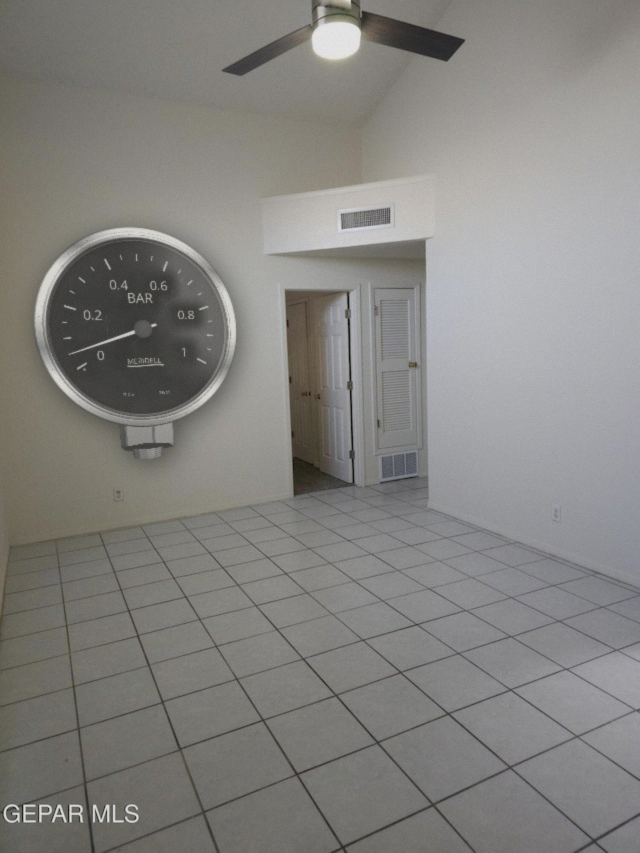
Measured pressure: 0.05 bar
